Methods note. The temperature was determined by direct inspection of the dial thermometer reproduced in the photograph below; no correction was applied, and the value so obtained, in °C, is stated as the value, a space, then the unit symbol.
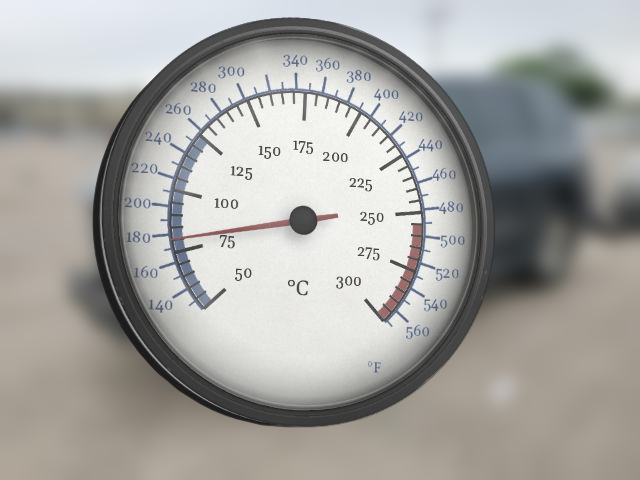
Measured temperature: 80 °C
